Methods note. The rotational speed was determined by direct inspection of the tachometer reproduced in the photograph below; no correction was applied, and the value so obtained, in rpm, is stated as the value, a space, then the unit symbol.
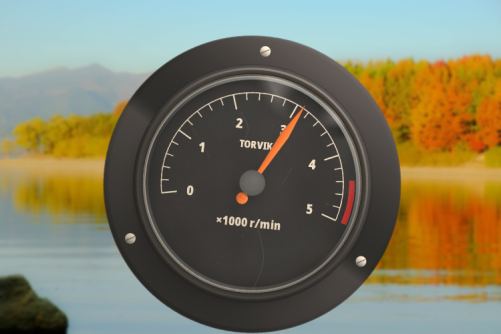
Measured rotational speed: 3100 rpm
